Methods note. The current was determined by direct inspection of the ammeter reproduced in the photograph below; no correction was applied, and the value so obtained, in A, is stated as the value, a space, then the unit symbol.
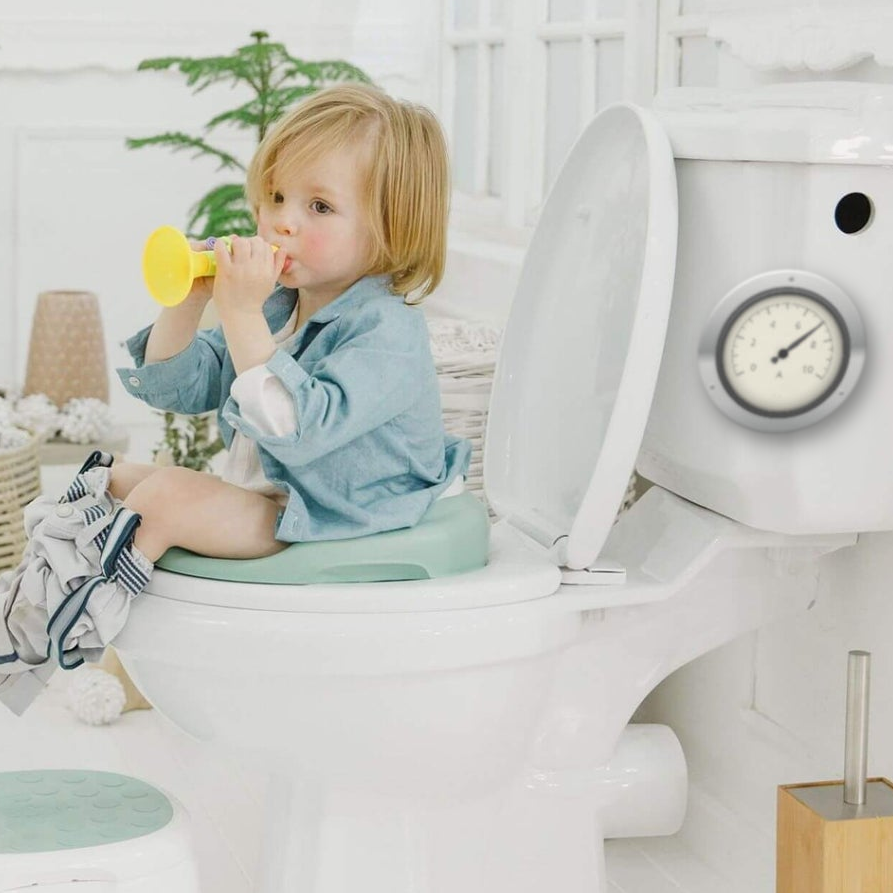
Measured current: 7 A
